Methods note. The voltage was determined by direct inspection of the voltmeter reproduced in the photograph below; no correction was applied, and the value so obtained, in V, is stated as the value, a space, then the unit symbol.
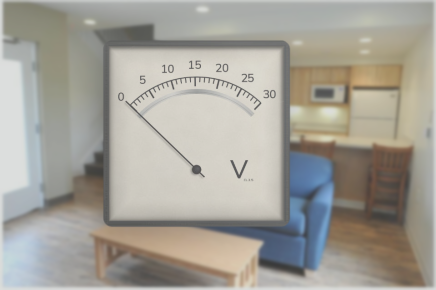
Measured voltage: 0 V
